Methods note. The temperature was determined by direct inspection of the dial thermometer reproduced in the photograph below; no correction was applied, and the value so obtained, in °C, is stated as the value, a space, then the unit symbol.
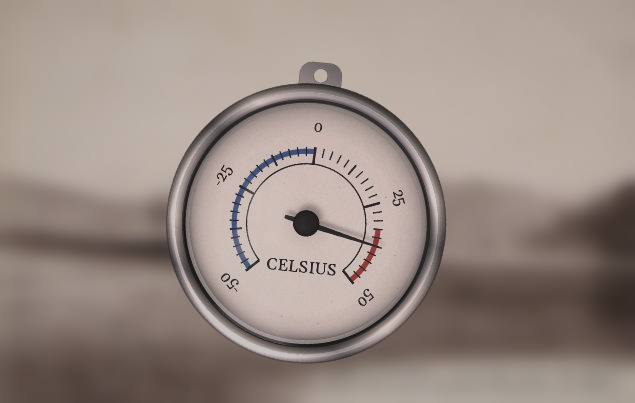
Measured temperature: 37.5 °C
